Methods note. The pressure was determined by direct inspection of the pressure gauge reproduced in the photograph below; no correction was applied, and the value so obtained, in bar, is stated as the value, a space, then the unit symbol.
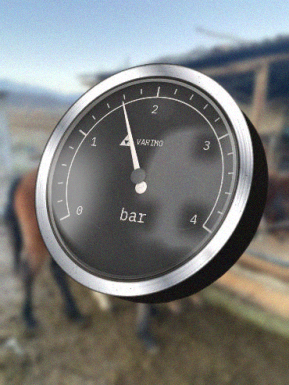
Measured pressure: 1.6 bar
